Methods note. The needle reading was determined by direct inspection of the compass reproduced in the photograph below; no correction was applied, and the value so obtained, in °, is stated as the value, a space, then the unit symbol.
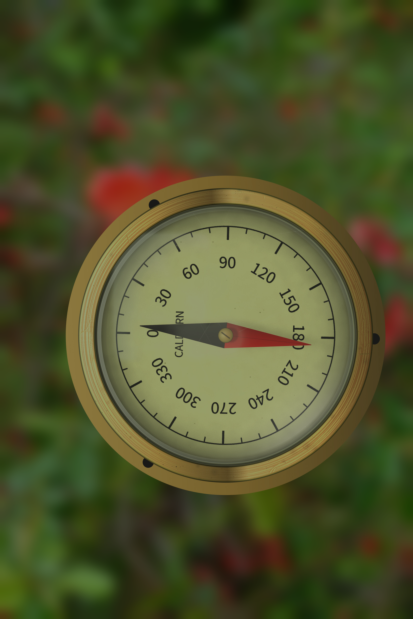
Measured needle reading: 185 °
